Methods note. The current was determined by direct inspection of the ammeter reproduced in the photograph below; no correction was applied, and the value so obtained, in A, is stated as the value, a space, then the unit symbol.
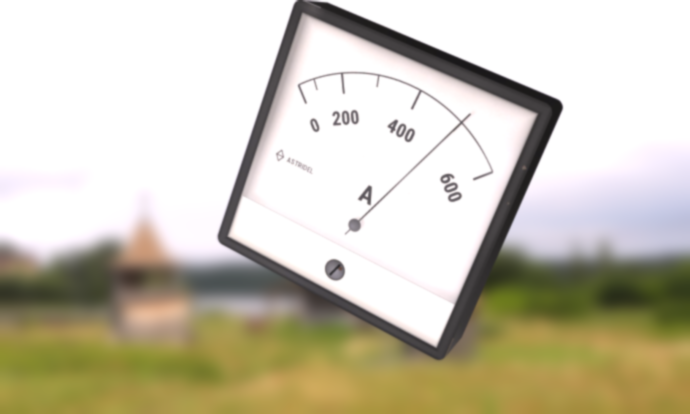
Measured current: 500 A
